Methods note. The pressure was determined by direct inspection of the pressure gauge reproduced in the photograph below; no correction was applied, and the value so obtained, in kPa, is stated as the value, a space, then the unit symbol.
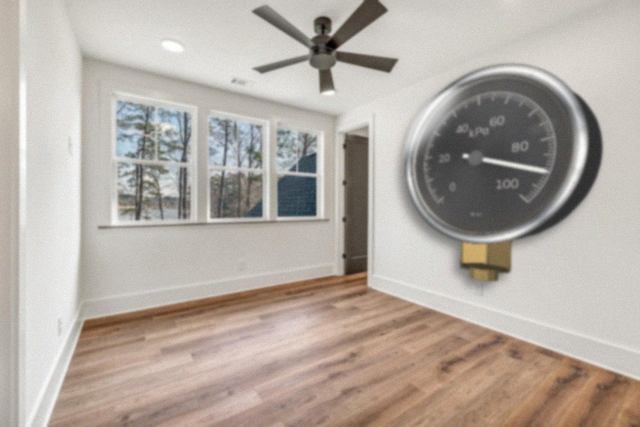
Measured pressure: 90 kPa
